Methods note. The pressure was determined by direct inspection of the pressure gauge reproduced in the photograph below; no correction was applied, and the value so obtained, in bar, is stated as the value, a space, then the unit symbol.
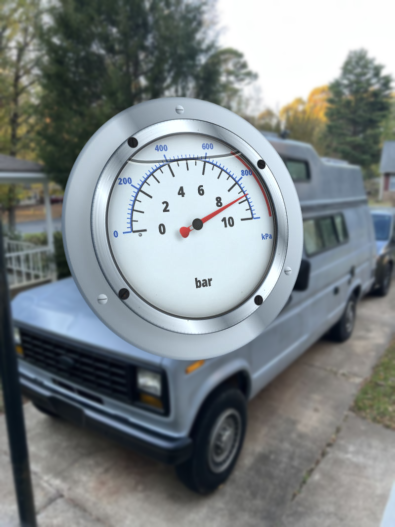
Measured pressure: 8.75 bar
